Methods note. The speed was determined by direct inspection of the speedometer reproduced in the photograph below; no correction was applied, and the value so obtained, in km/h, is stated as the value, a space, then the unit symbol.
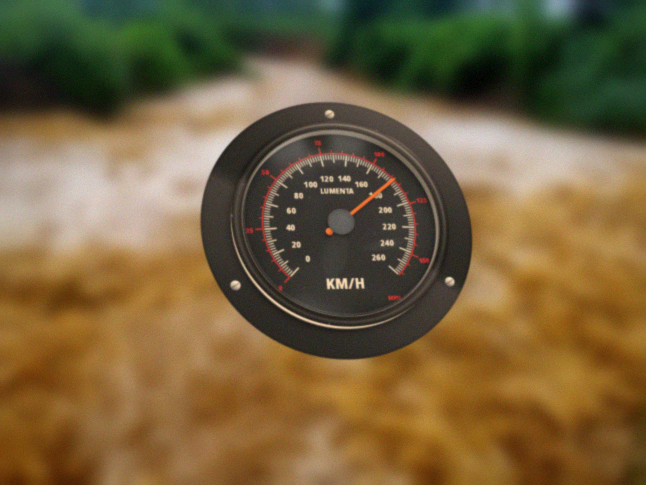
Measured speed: 180 km/h
